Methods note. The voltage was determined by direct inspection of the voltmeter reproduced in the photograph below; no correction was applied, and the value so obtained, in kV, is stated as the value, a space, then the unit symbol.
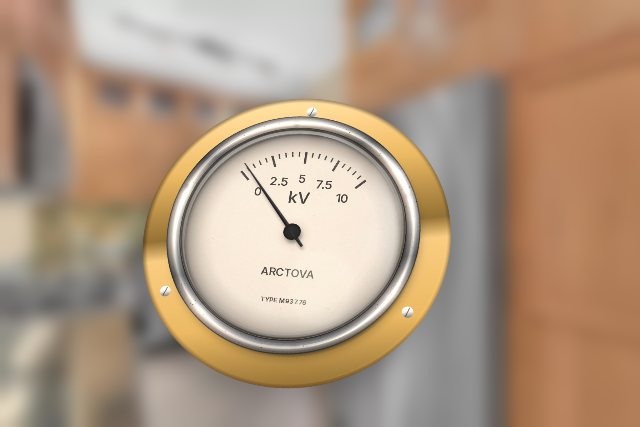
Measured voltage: 0.5 kV
